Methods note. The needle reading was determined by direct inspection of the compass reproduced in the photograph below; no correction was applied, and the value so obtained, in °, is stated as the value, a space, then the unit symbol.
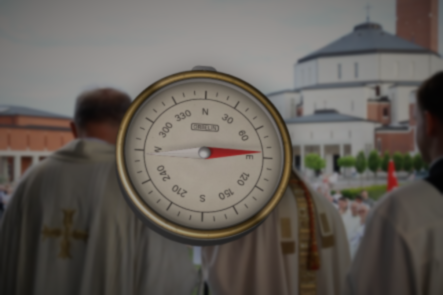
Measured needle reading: 85 °
